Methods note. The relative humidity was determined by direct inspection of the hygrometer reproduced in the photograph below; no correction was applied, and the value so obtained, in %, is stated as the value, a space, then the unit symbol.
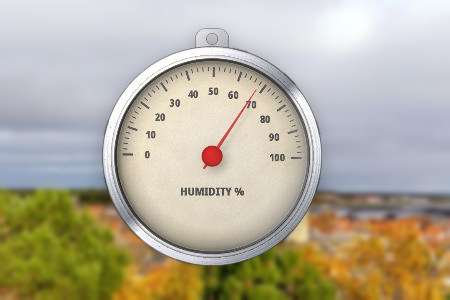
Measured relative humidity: 68 %
